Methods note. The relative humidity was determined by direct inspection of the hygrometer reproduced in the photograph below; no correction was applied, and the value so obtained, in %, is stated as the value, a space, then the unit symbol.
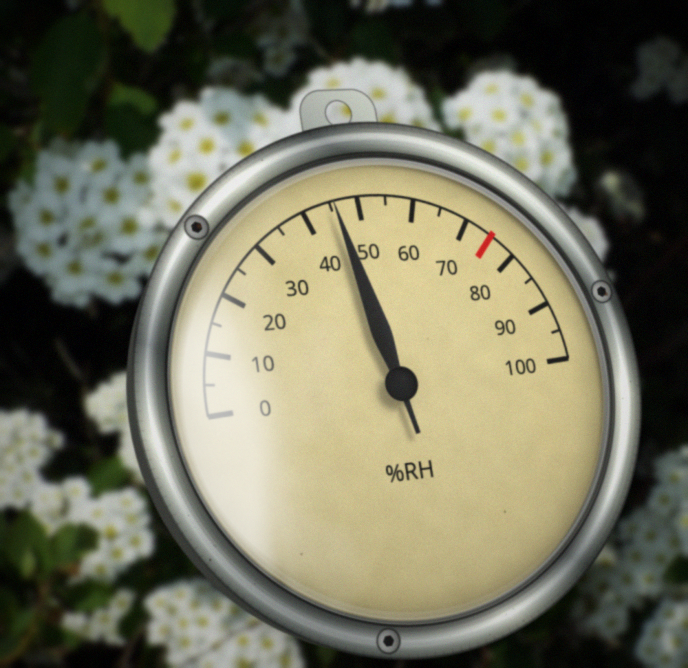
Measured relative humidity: 45 %
